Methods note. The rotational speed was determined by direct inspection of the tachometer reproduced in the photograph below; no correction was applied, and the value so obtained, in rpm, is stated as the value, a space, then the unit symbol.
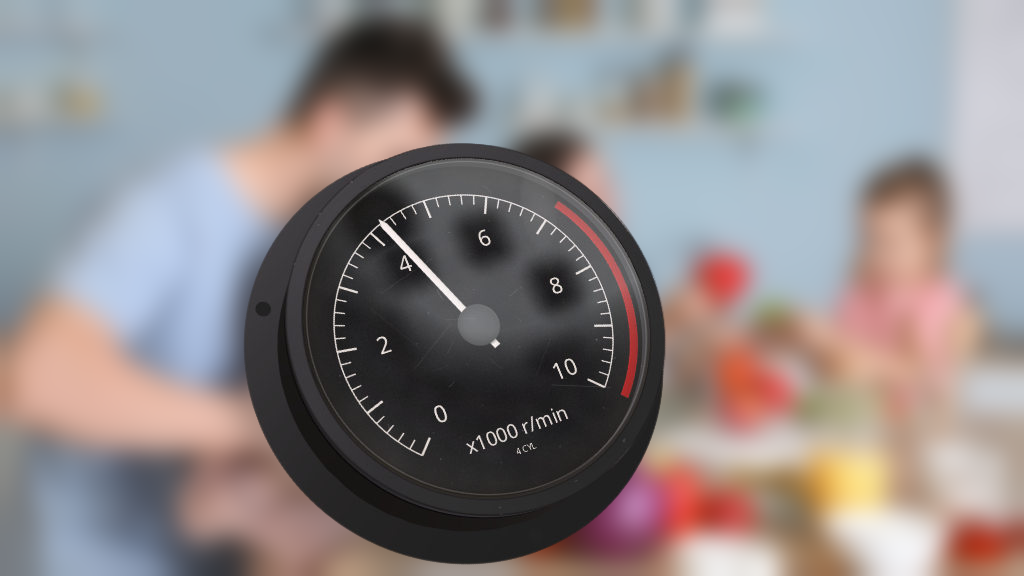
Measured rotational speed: 4200 rpm
